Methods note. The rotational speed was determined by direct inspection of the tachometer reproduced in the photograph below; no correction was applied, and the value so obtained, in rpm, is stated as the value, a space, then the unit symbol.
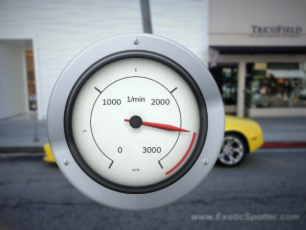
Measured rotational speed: 2500 rpm
